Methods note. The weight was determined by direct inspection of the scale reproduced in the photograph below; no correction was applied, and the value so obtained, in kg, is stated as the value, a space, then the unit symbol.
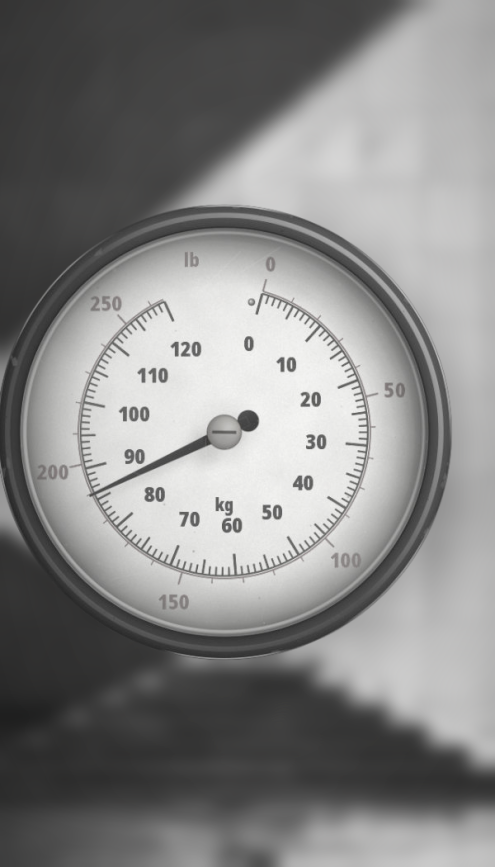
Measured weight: 86 kg
